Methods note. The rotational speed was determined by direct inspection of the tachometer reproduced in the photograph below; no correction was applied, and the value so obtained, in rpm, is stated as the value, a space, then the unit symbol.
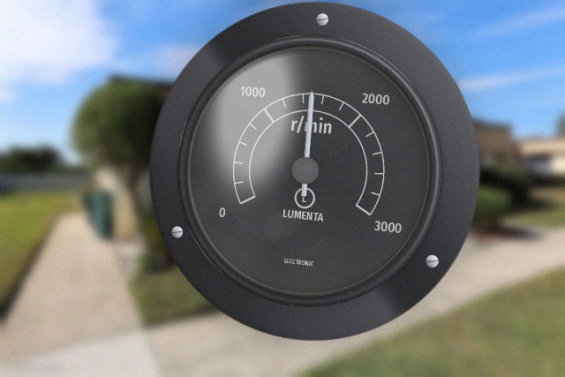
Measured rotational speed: 1500 rpm
